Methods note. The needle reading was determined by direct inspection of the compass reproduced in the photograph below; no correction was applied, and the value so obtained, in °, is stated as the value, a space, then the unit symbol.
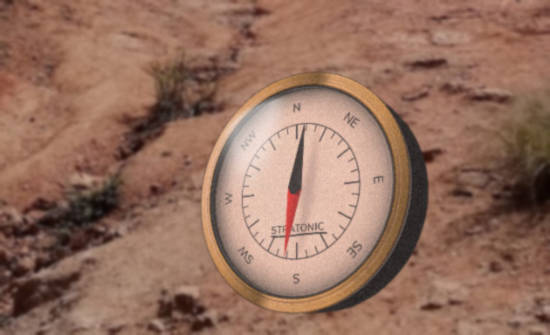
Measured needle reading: 190 °
